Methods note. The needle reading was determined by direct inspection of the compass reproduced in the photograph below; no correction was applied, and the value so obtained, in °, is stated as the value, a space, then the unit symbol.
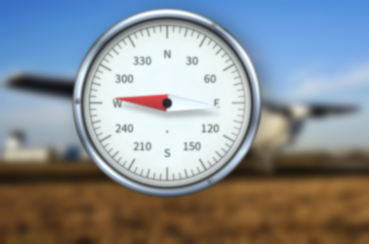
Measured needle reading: 275 °
